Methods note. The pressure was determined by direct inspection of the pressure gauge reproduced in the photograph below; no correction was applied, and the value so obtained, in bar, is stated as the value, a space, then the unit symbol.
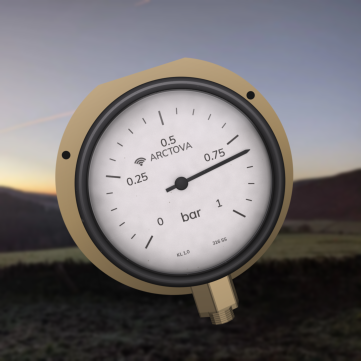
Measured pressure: 0.8 bar
